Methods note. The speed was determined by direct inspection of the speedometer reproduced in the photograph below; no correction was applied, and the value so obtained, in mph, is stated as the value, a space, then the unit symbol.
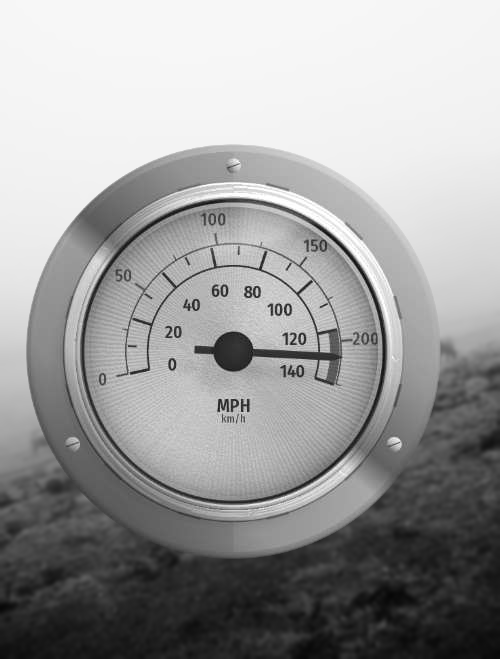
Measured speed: 130 mph
